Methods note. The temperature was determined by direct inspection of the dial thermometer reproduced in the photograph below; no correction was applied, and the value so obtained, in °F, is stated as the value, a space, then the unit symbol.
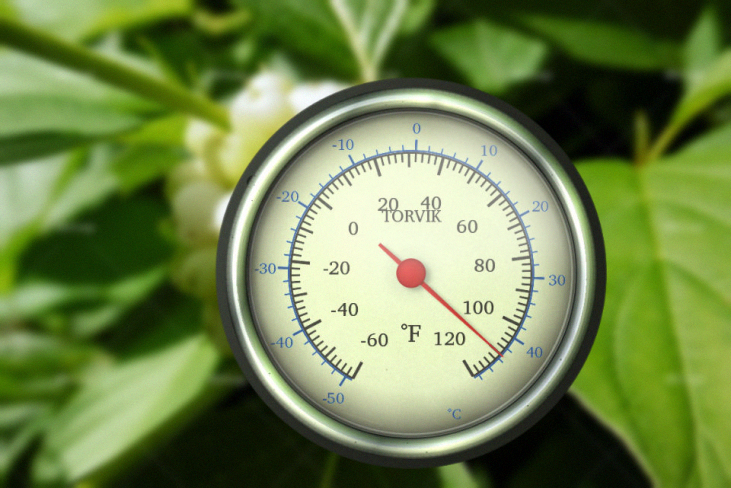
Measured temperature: 110 °F
